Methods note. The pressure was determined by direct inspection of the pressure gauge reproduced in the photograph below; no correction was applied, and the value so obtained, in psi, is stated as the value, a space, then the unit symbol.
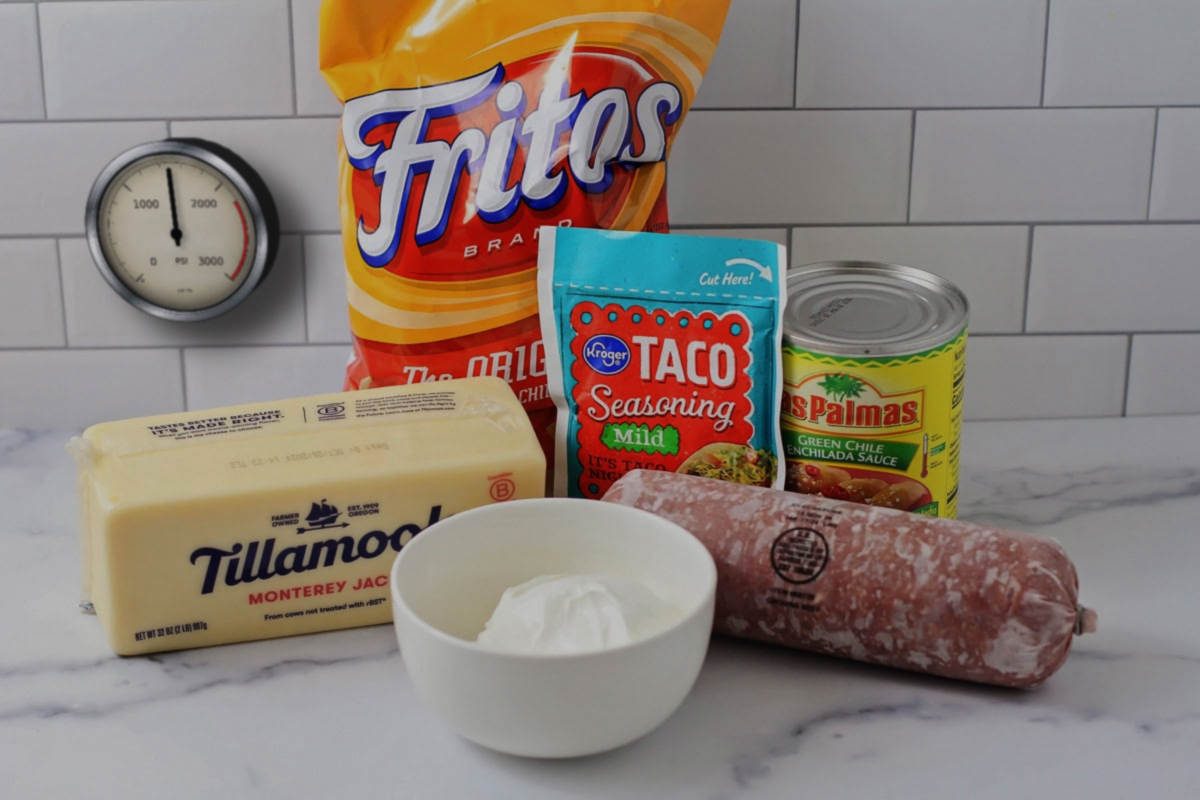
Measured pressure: 1500 psi
